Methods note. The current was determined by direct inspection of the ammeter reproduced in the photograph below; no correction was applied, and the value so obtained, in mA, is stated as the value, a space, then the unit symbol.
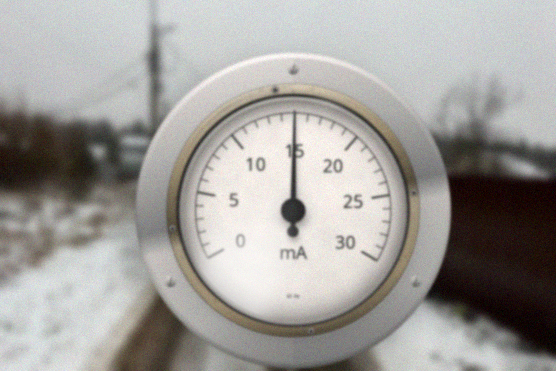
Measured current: 15 mA
